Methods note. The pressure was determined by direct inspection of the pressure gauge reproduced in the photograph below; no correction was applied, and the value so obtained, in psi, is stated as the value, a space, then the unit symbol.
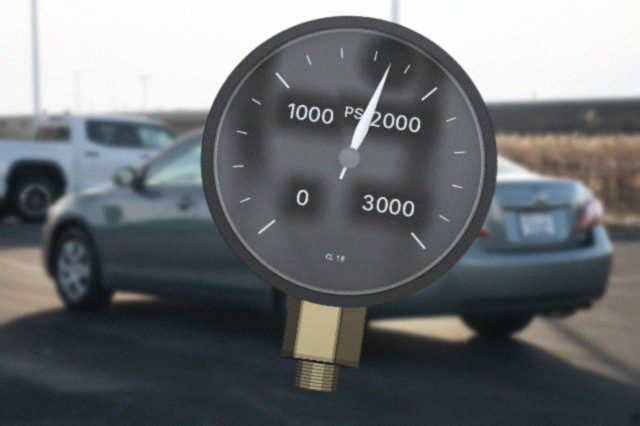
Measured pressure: 1700 psi
